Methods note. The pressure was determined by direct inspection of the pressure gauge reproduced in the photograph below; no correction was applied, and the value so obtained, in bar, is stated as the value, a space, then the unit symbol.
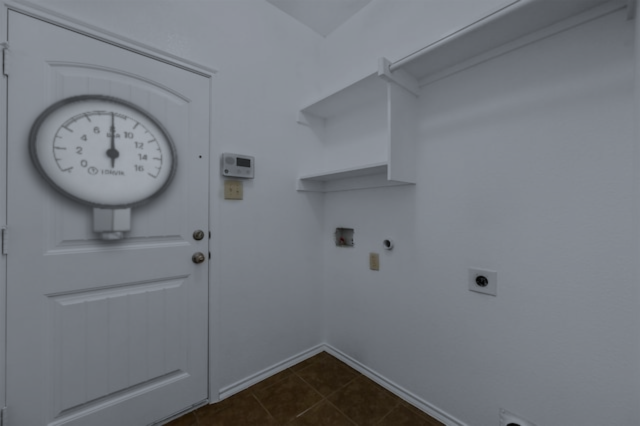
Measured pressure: 8 bar
